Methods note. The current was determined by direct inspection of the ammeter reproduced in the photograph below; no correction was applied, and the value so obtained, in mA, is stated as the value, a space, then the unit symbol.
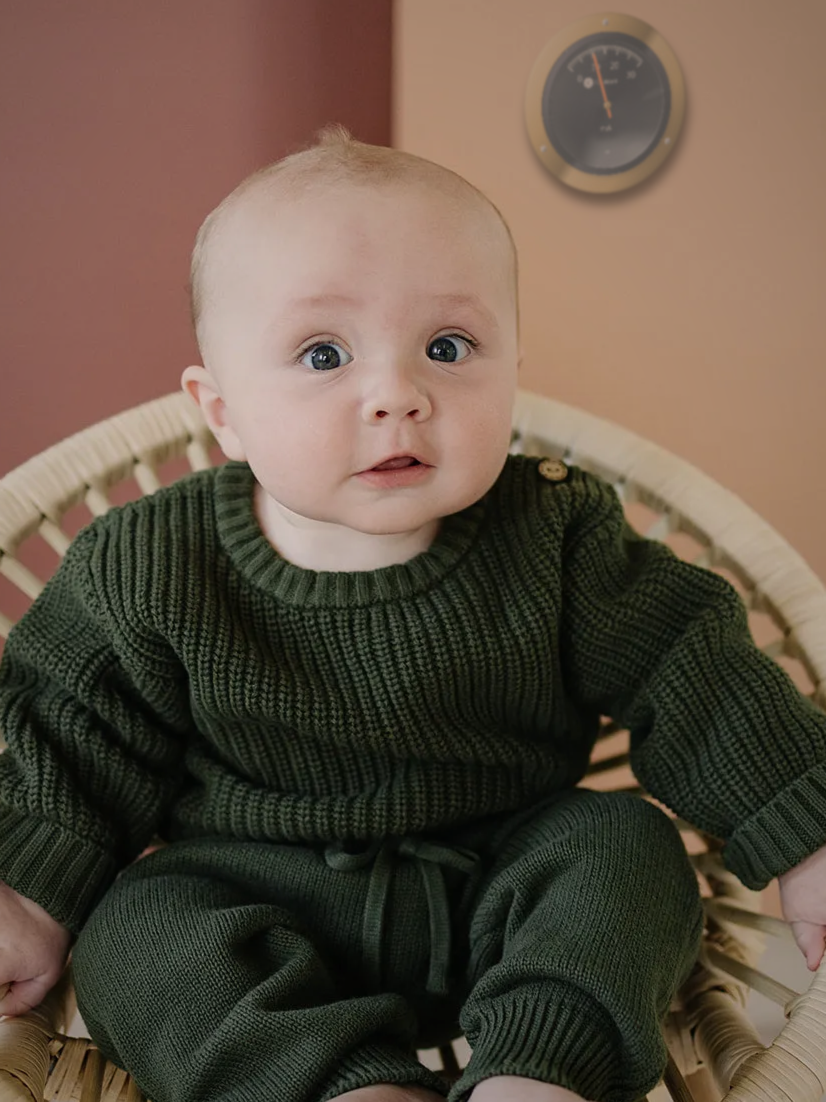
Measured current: 10 mA
